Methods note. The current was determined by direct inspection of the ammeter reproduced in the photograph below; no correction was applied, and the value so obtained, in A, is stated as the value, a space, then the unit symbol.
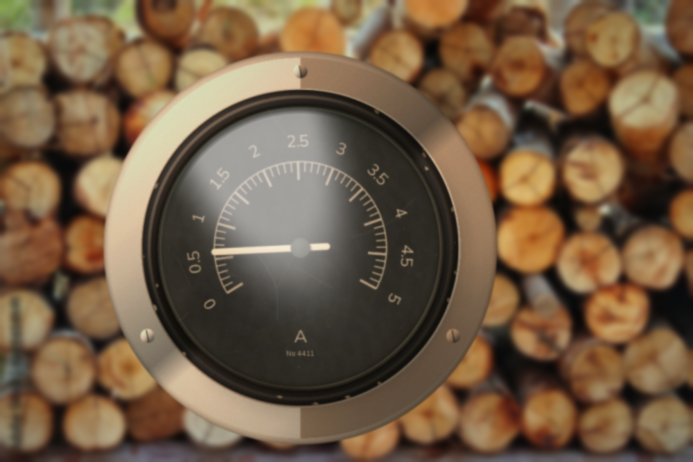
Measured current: 0.6 A
